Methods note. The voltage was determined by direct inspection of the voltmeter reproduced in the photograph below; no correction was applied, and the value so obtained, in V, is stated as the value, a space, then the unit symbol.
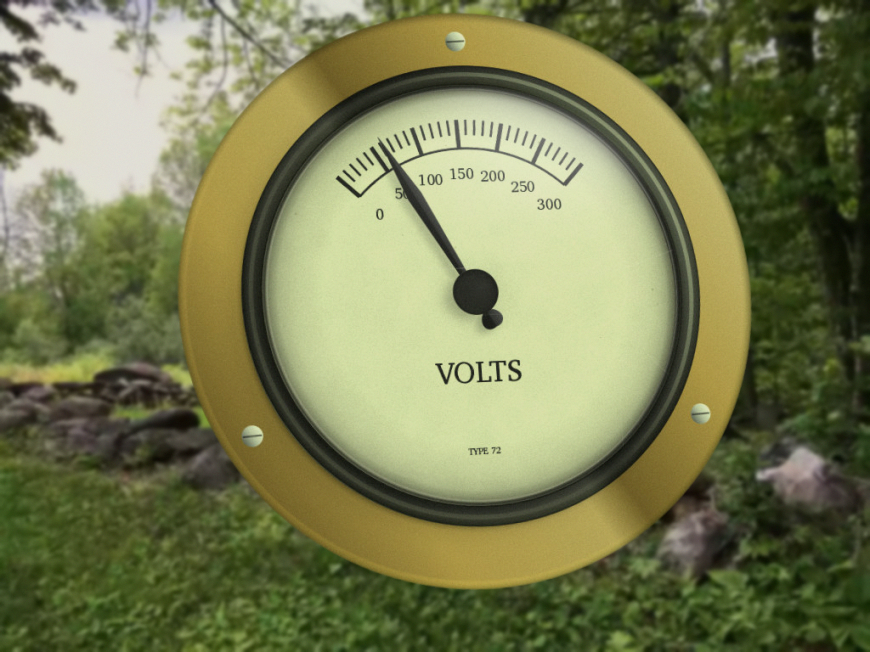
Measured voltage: 60 V
